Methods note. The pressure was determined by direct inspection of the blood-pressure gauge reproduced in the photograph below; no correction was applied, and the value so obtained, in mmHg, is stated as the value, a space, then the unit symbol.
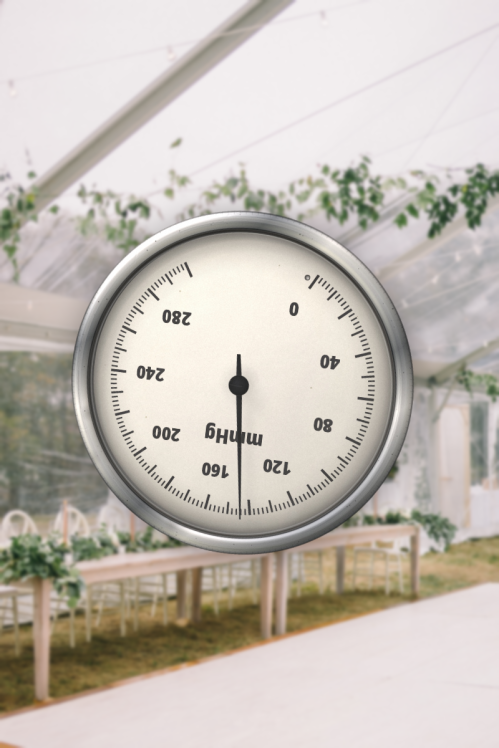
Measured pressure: 144 mmHg
